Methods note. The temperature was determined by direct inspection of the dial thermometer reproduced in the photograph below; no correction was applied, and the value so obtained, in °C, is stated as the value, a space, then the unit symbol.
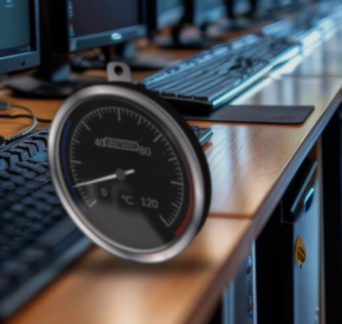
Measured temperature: 10 °C
